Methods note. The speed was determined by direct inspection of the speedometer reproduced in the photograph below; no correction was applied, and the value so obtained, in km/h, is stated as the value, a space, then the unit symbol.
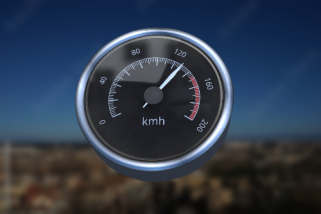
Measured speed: 130 km/h
